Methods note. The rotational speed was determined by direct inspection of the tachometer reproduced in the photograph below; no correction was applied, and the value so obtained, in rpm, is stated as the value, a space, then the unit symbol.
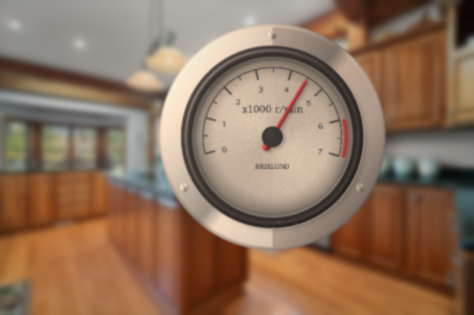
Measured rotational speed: 4500 rpm
